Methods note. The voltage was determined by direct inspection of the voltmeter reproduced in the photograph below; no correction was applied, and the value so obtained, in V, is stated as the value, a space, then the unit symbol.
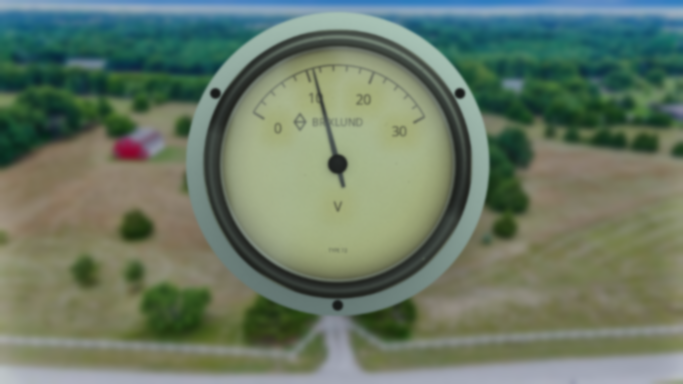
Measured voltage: 11 V
